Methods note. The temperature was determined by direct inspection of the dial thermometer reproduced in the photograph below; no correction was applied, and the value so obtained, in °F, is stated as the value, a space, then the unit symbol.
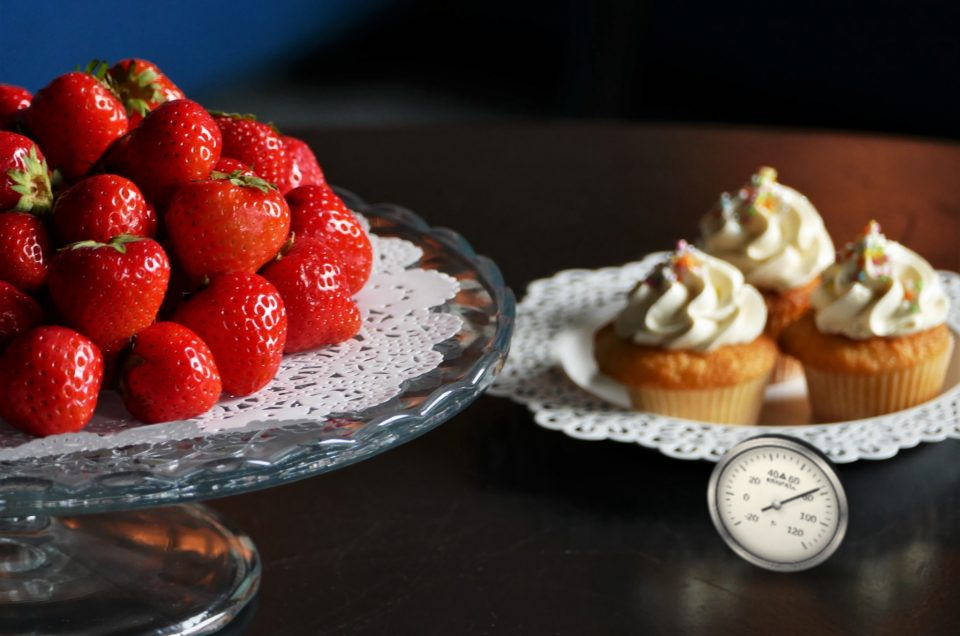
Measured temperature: 76 °F
